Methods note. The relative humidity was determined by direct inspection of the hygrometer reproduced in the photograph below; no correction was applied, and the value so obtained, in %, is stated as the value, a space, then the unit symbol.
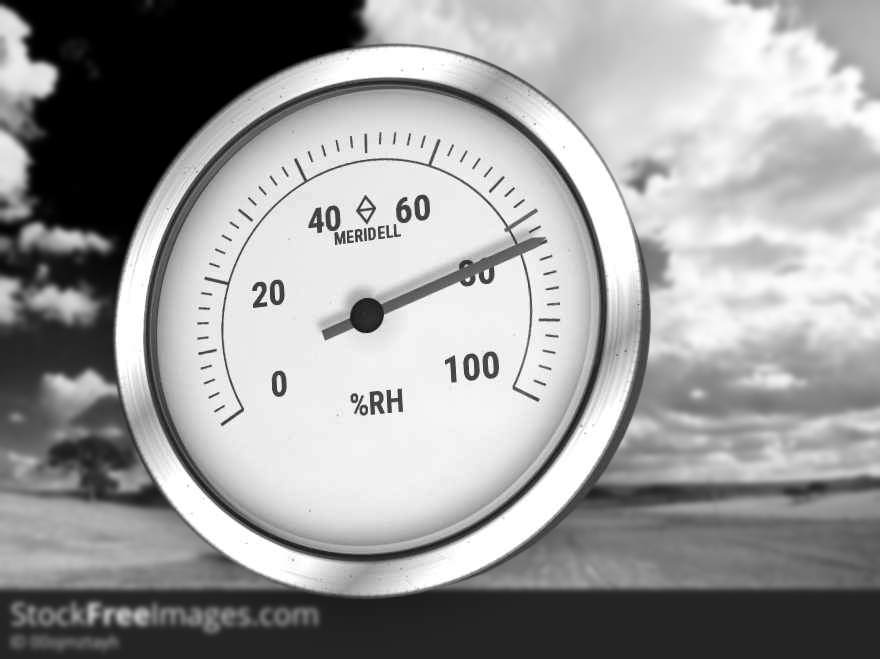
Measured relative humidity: 80 %
